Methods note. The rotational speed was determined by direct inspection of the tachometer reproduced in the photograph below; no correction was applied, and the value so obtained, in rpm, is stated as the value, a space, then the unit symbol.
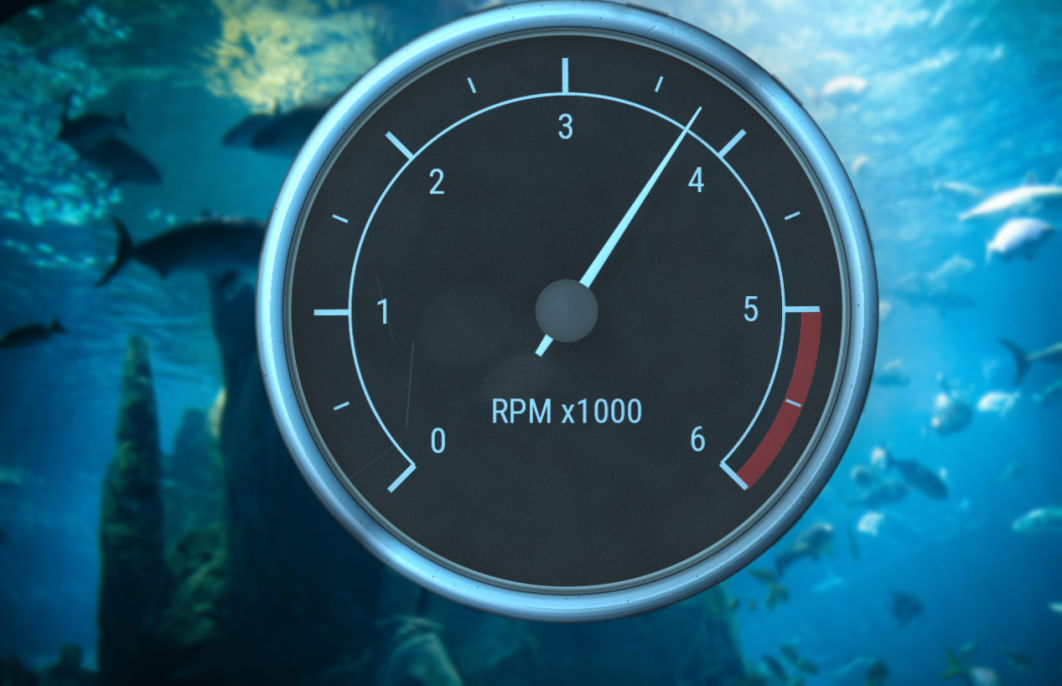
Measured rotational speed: 3750 rpm
